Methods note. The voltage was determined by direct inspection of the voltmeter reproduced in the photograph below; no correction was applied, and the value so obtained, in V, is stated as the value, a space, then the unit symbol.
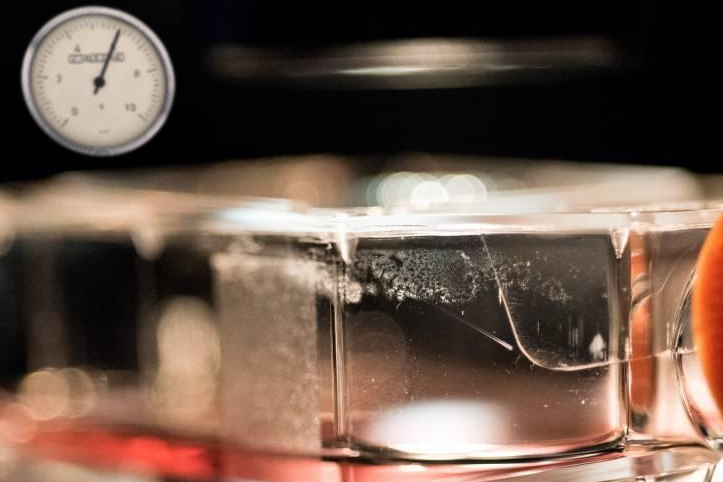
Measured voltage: 6 V
